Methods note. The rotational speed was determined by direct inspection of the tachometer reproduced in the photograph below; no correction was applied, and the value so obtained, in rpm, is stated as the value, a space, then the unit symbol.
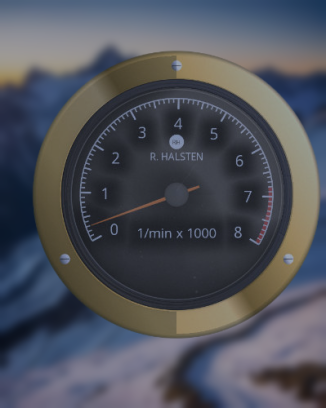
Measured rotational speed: 300 rpm
